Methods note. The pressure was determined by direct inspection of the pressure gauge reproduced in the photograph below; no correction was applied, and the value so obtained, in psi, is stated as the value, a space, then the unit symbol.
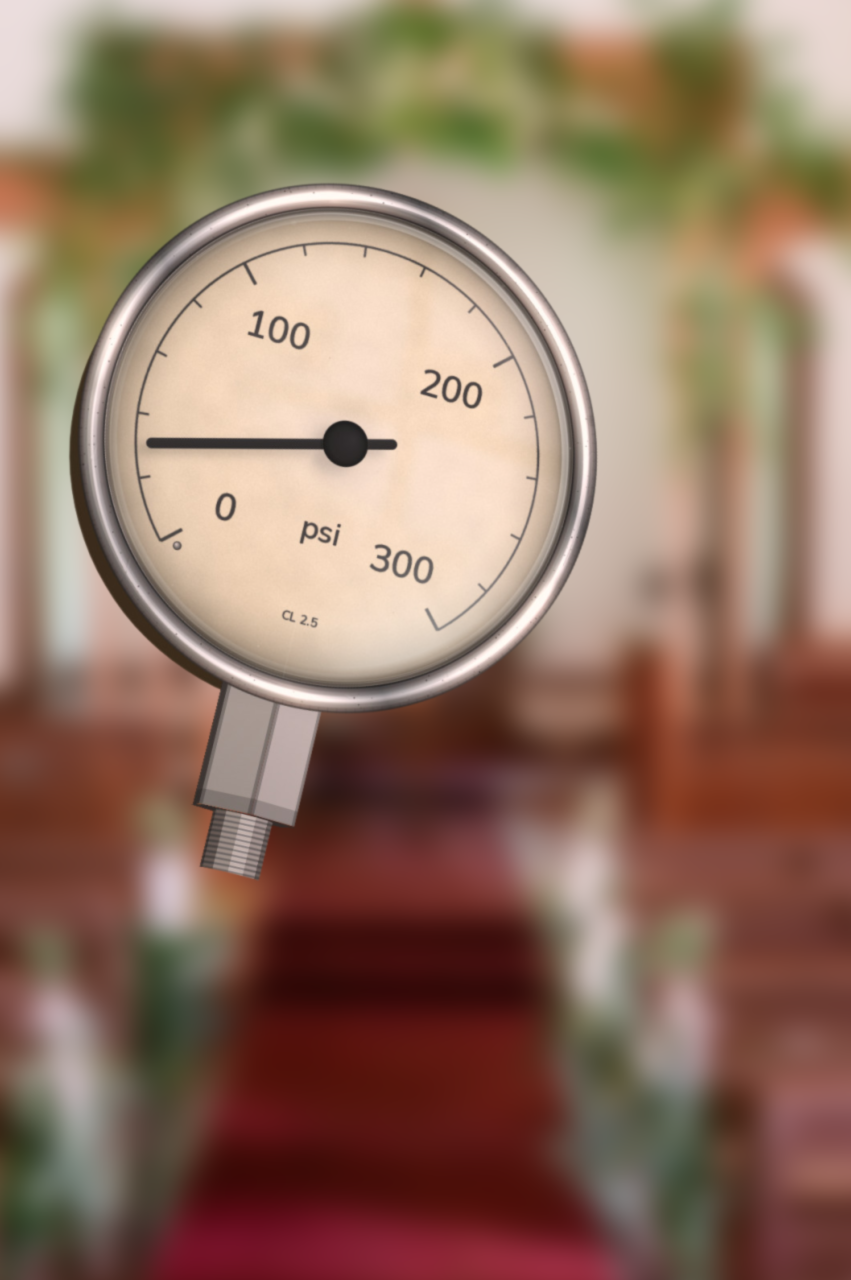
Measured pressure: 30 psi
